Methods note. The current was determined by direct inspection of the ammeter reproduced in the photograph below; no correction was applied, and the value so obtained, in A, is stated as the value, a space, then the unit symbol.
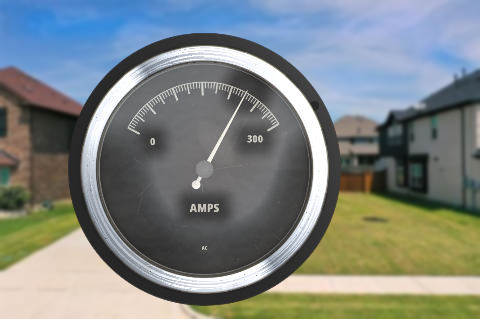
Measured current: 225 A
